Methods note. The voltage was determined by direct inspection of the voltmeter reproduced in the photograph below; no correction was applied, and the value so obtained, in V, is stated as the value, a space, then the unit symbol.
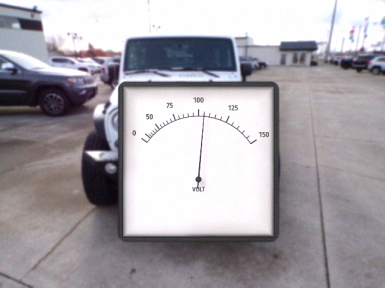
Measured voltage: 105 V
